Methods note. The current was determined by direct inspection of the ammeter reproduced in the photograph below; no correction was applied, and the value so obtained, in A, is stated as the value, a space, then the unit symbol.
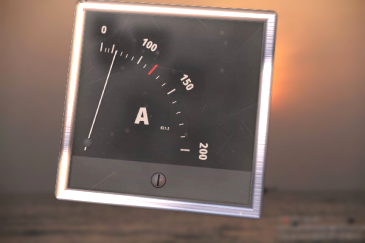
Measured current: 60 A
